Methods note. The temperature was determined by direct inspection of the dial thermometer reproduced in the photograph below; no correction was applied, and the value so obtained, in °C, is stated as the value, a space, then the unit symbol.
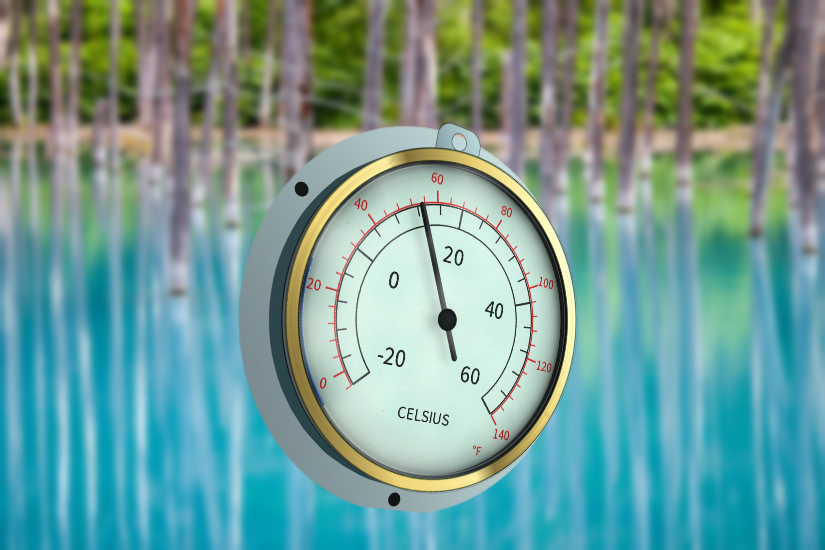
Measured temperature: 12 °C
